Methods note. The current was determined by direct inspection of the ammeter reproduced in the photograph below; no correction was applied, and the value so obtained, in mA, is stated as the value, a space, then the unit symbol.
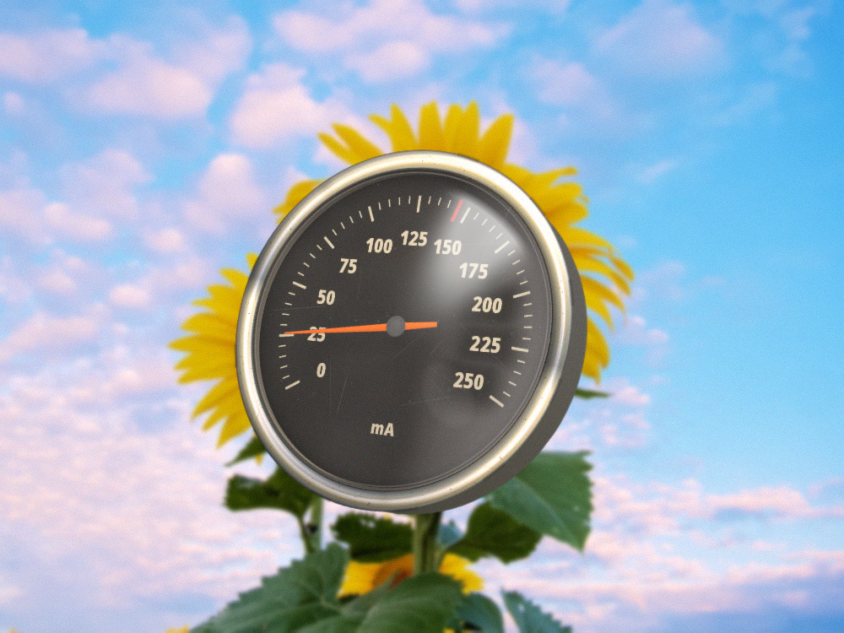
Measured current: 25 mA
